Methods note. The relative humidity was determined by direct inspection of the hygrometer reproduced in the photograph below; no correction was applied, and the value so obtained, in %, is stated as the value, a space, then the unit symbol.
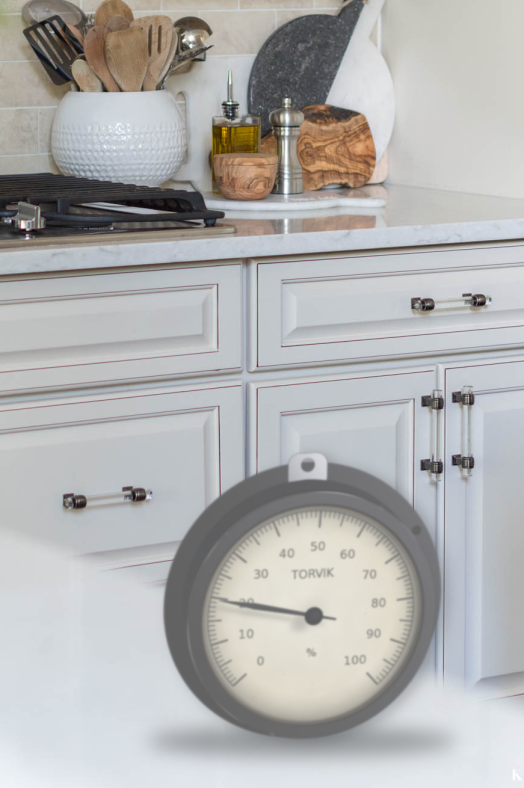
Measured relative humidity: 20 %
